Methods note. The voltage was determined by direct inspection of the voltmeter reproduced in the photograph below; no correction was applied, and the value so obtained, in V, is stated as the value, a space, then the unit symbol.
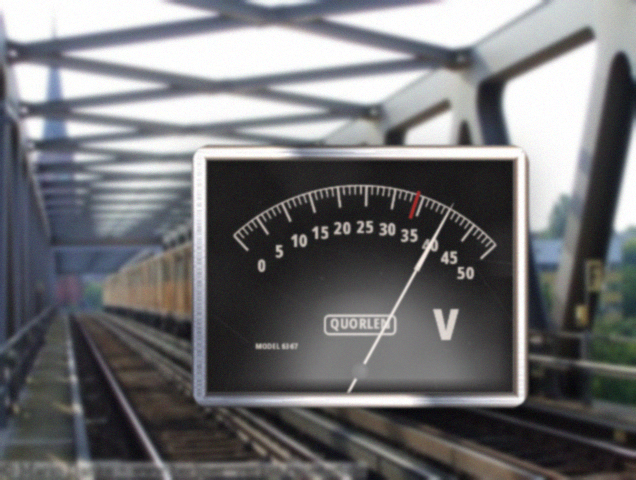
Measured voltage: 40 V
